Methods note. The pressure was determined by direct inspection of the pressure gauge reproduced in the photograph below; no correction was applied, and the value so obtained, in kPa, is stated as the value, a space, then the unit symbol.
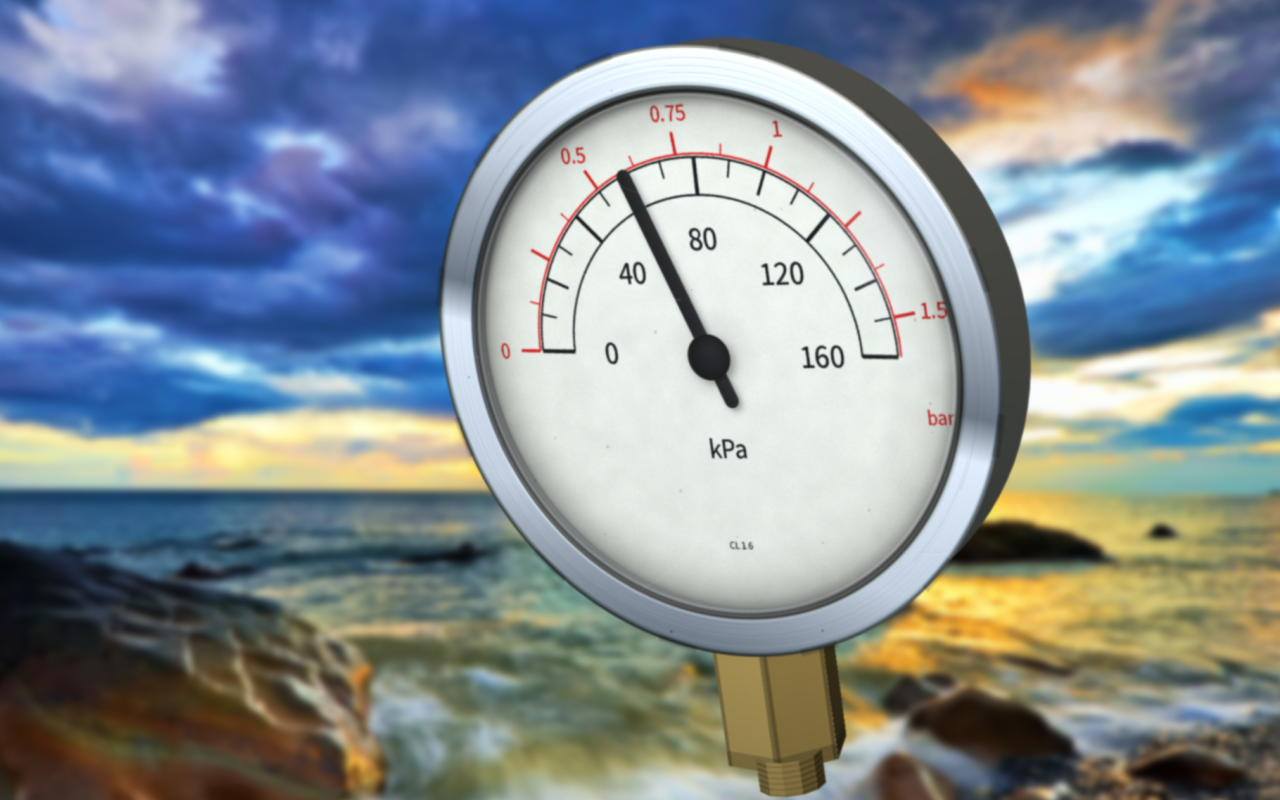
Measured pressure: 60 kPa
